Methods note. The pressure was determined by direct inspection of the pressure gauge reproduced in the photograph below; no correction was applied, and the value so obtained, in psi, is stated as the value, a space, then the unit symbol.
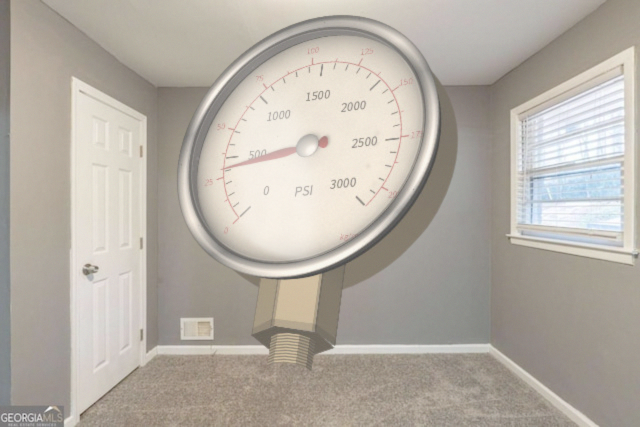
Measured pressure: 400 psi
